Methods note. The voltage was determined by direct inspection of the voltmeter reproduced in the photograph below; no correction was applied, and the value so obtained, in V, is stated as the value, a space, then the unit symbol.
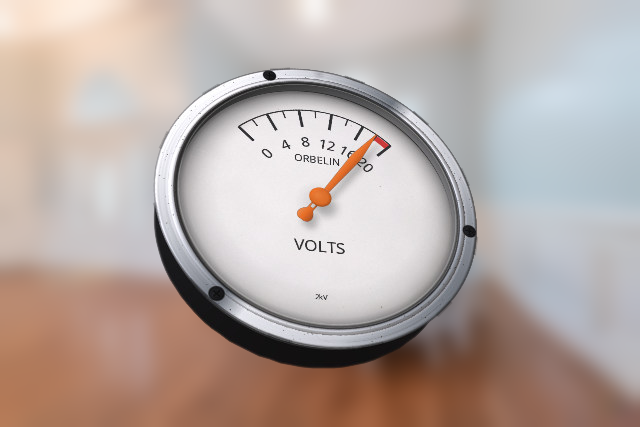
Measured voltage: 18 V
